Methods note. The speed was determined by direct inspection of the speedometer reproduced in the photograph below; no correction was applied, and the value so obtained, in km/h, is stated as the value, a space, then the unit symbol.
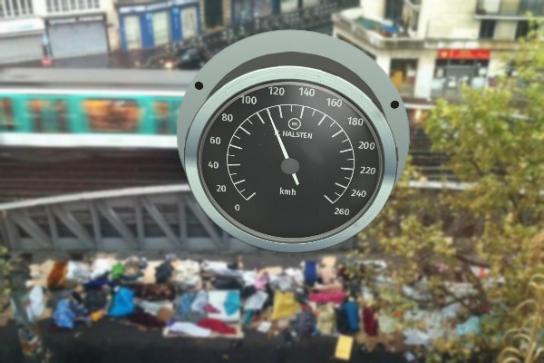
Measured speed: 110 km/h
